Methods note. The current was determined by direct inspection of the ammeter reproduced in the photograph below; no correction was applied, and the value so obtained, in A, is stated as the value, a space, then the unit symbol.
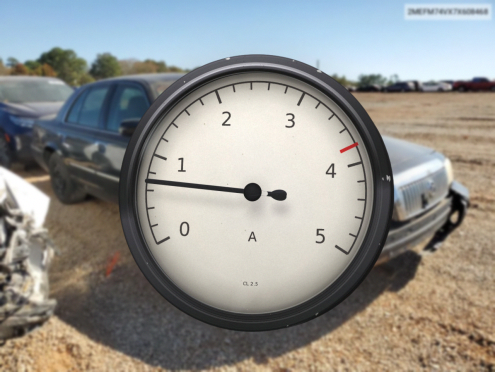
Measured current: 0.7 A
